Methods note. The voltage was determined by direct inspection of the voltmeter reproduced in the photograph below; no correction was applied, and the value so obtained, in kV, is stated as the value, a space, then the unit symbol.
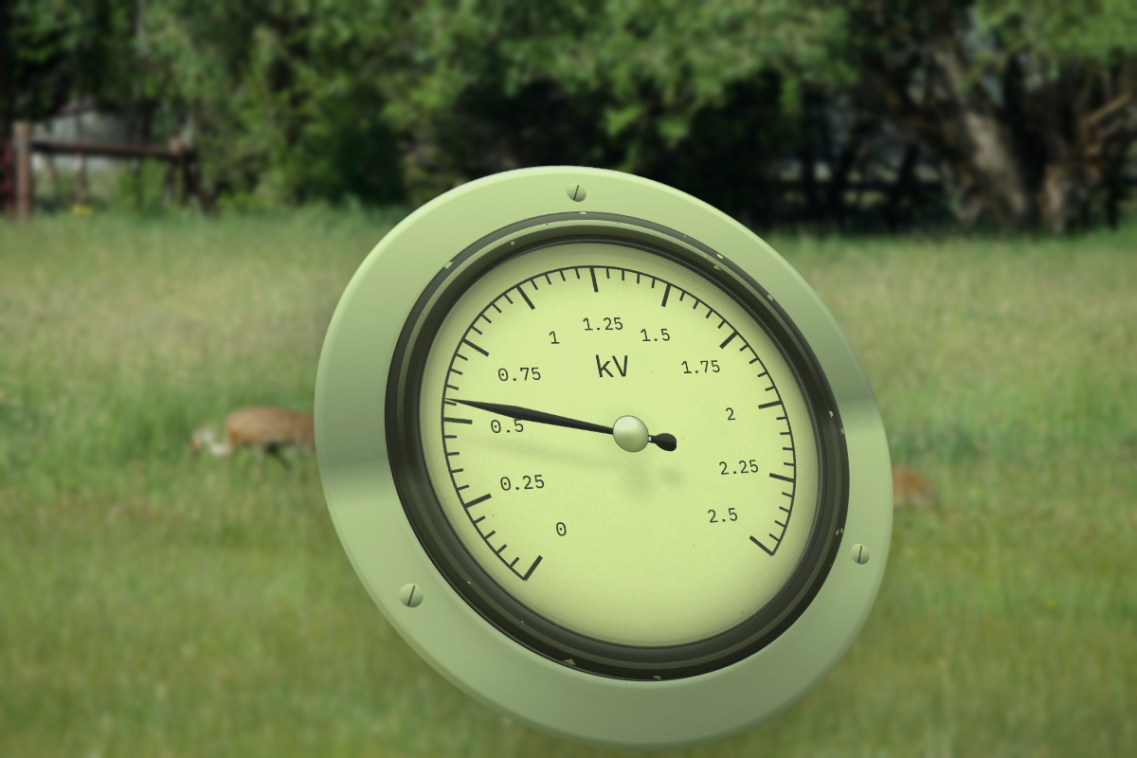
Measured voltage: 0.55 kV
